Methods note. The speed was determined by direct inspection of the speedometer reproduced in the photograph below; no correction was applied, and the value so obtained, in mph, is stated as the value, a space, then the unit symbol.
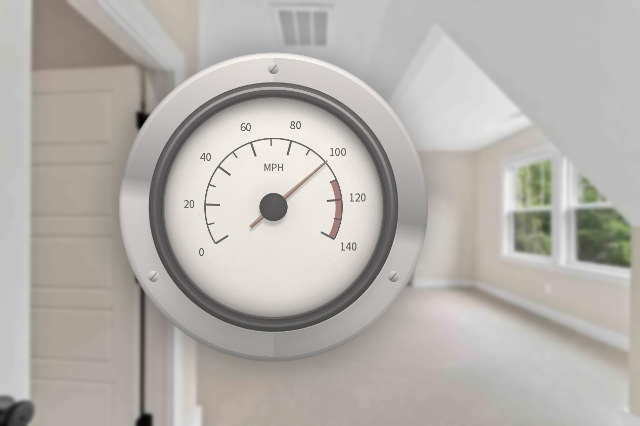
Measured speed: 100 mph
